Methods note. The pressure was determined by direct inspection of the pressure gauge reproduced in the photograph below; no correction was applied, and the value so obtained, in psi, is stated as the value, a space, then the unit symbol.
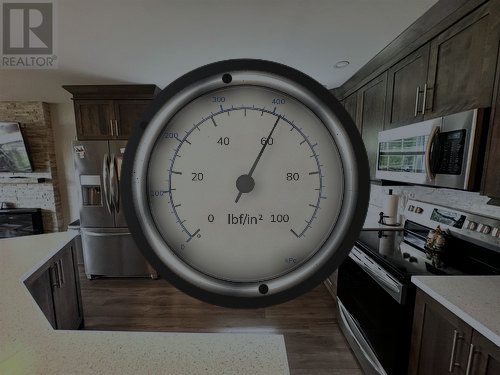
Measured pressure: 60 psi
